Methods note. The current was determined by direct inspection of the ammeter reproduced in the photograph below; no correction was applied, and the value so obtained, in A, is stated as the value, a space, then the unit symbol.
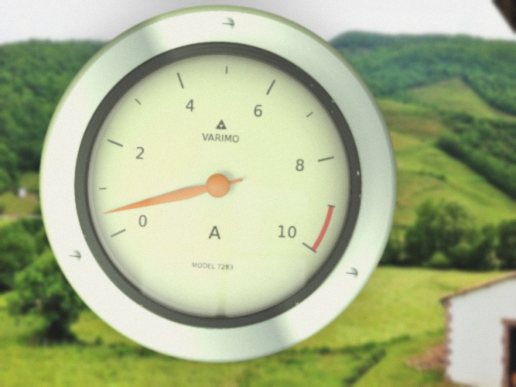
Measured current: 0.5 A
